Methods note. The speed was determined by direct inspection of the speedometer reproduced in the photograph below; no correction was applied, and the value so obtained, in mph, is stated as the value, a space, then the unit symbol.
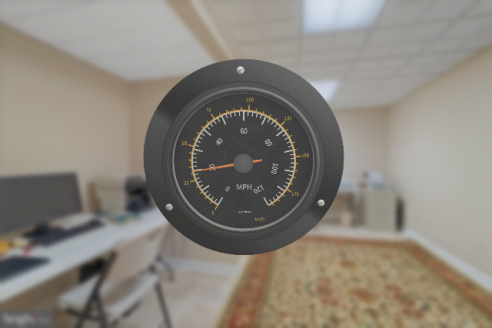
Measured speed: 20 mph
